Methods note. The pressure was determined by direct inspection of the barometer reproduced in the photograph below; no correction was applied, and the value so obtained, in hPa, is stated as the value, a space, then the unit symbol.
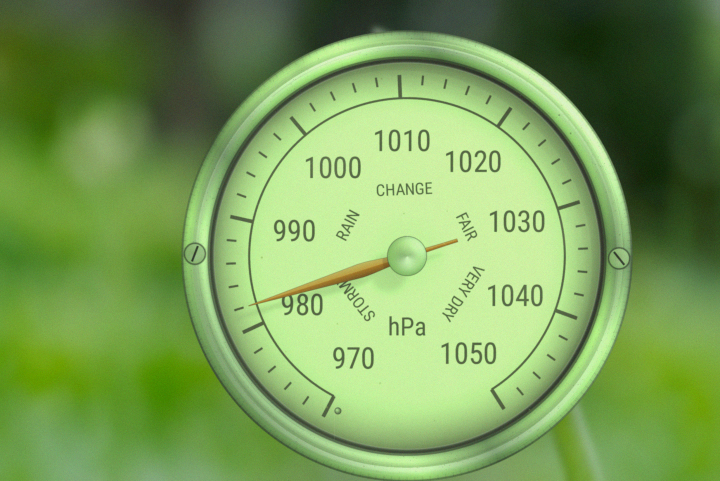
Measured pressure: 982 hPa
